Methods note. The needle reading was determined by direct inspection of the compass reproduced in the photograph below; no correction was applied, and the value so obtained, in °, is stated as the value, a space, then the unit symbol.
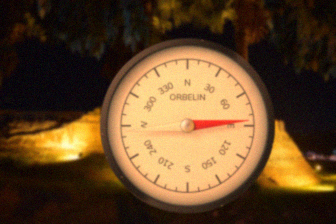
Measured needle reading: 85 °
